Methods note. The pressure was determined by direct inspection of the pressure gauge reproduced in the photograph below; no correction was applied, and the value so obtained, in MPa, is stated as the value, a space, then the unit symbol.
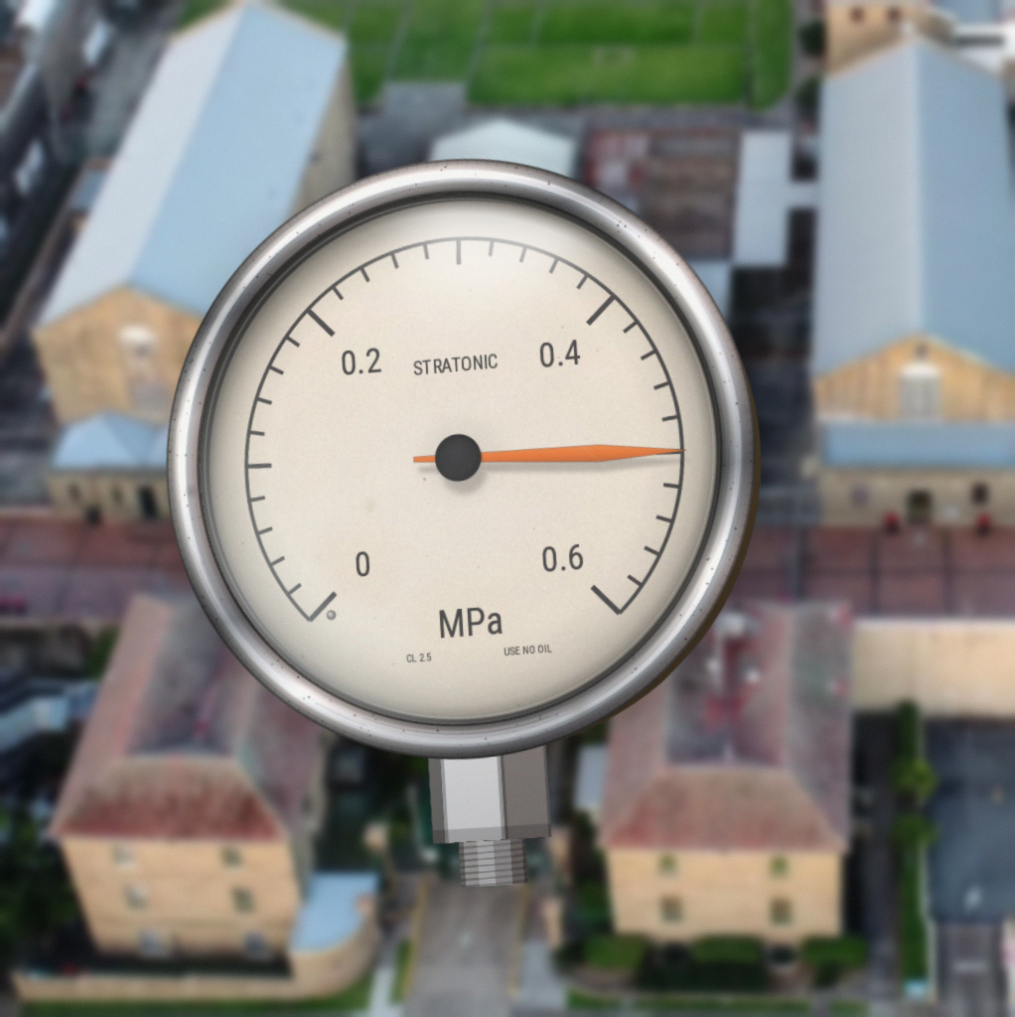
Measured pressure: 0.5 MPa
